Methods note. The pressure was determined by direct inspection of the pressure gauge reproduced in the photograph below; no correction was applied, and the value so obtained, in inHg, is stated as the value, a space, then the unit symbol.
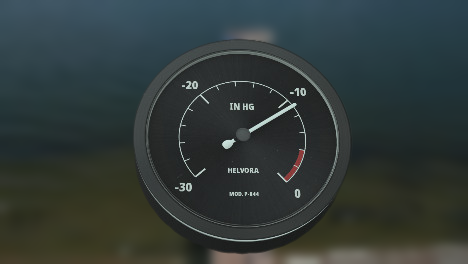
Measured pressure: -9 inHg
